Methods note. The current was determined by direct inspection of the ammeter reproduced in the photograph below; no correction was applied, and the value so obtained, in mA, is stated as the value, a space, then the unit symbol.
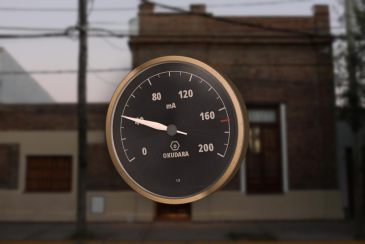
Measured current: 40 mA
